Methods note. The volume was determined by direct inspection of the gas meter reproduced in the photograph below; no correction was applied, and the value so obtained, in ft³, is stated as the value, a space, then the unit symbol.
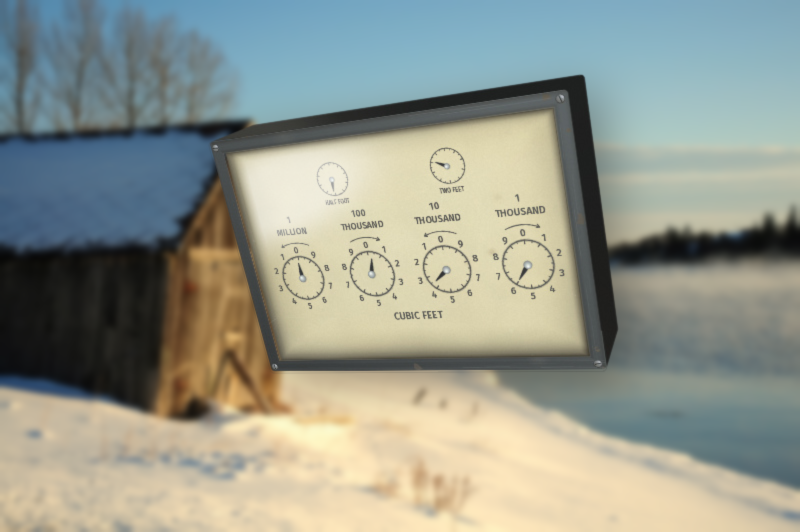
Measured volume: 3600 ft³
